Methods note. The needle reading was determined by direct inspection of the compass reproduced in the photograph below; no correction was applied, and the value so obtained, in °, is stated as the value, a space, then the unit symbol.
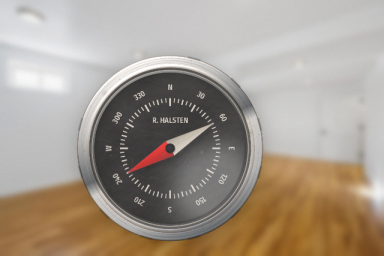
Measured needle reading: 240 °
